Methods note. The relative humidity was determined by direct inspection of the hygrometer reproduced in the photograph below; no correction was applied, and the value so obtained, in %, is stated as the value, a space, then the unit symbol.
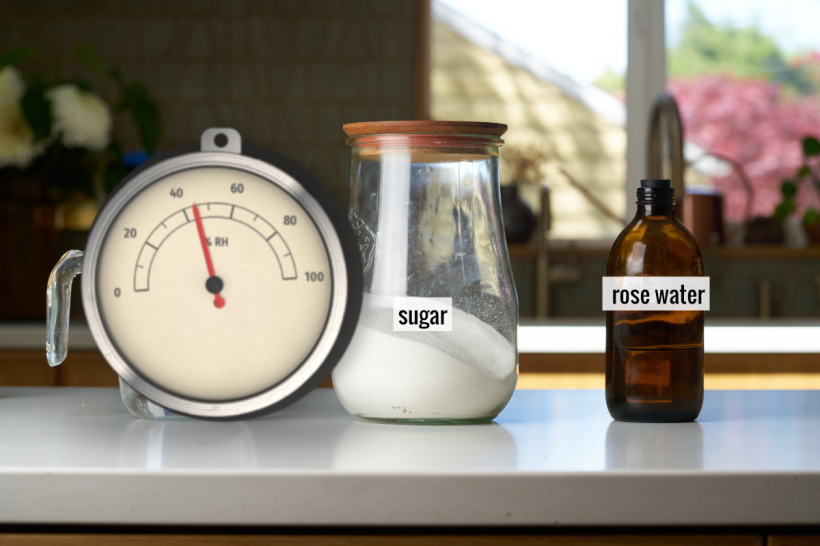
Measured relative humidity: 45 %
